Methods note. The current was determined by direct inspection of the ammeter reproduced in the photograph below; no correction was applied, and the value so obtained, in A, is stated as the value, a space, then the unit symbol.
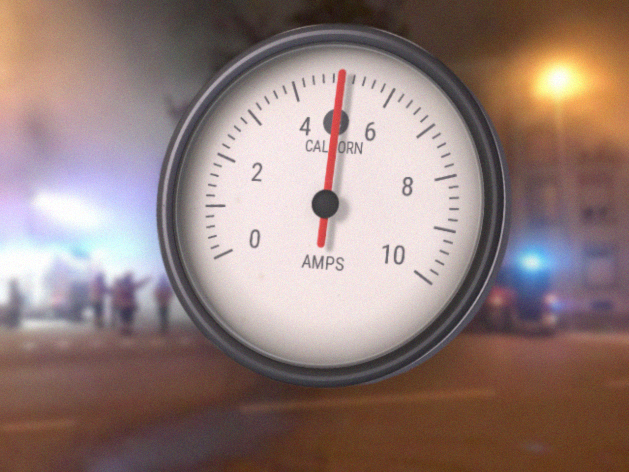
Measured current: 5 A
